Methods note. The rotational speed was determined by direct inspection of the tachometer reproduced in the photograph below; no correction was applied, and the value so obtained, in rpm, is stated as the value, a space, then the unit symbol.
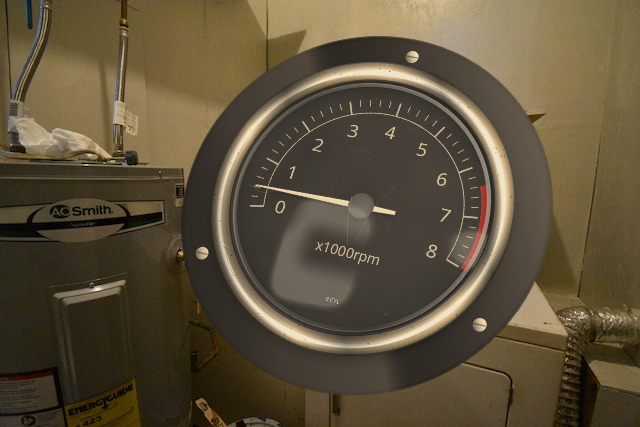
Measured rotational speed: 400 rpm
